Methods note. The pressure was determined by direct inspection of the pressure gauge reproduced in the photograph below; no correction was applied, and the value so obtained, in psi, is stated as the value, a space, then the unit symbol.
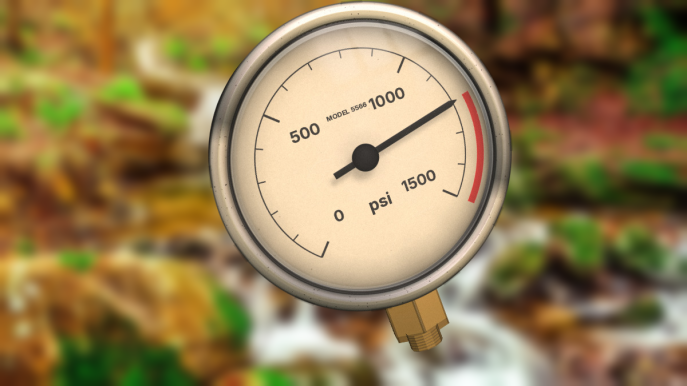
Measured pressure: 1200 psi
